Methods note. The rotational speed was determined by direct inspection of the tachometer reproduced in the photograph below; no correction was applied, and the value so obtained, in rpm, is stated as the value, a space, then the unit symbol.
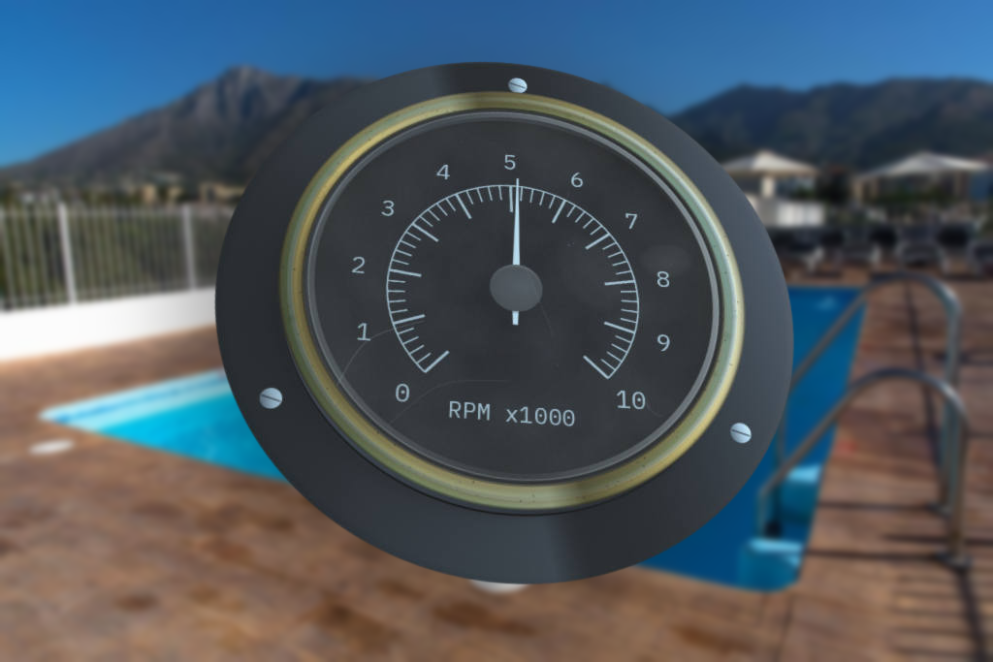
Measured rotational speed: 5100 rpm
